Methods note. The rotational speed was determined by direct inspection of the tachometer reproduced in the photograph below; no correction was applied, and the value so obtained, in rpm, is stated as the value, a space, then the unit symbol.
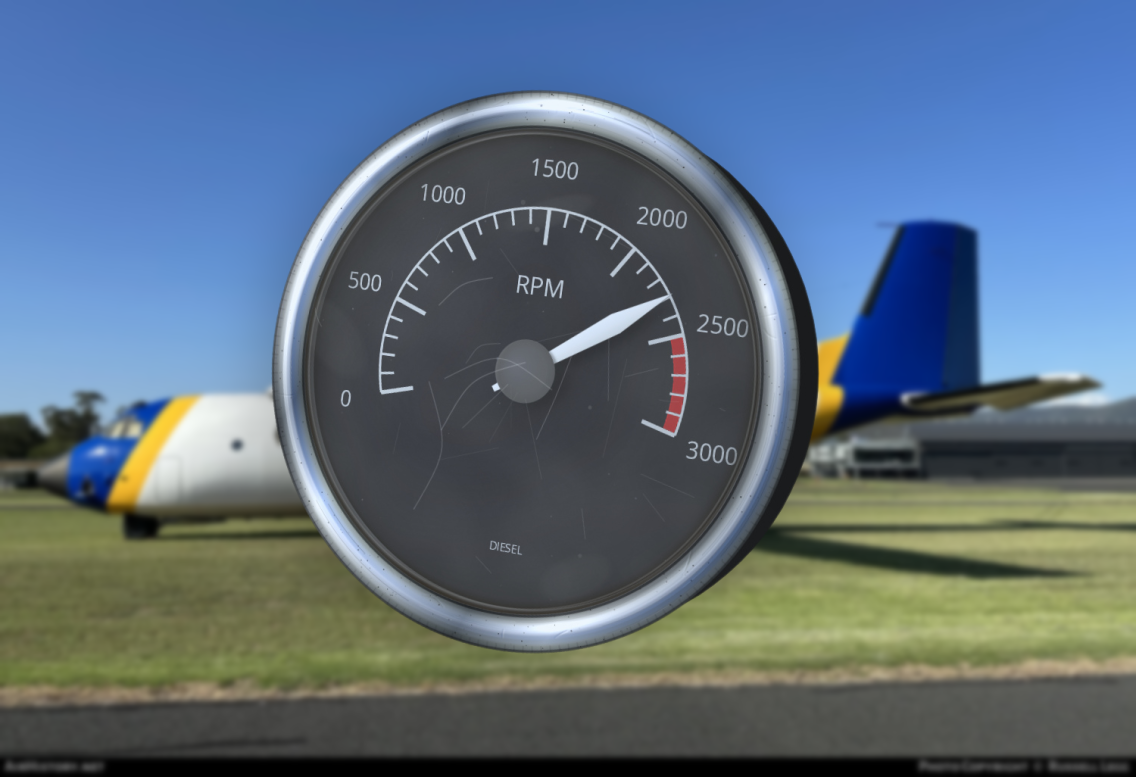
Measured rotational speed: 2300 rpm
